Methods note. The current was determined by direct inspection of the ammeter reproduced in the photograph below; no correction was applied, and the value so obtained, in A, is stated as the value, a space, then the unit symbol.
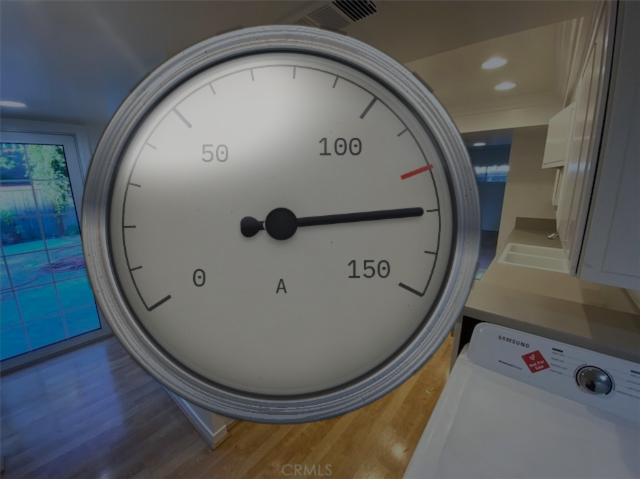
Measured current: 130 A
